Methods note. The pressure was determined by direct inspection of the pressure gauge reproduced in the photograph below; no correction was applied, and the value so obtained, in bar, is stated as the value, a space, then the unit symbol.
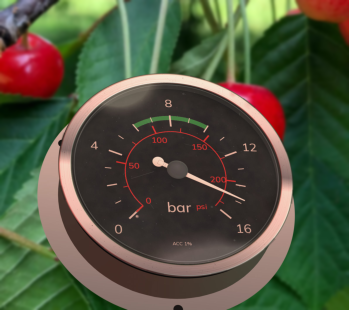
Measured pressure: 15 bar
